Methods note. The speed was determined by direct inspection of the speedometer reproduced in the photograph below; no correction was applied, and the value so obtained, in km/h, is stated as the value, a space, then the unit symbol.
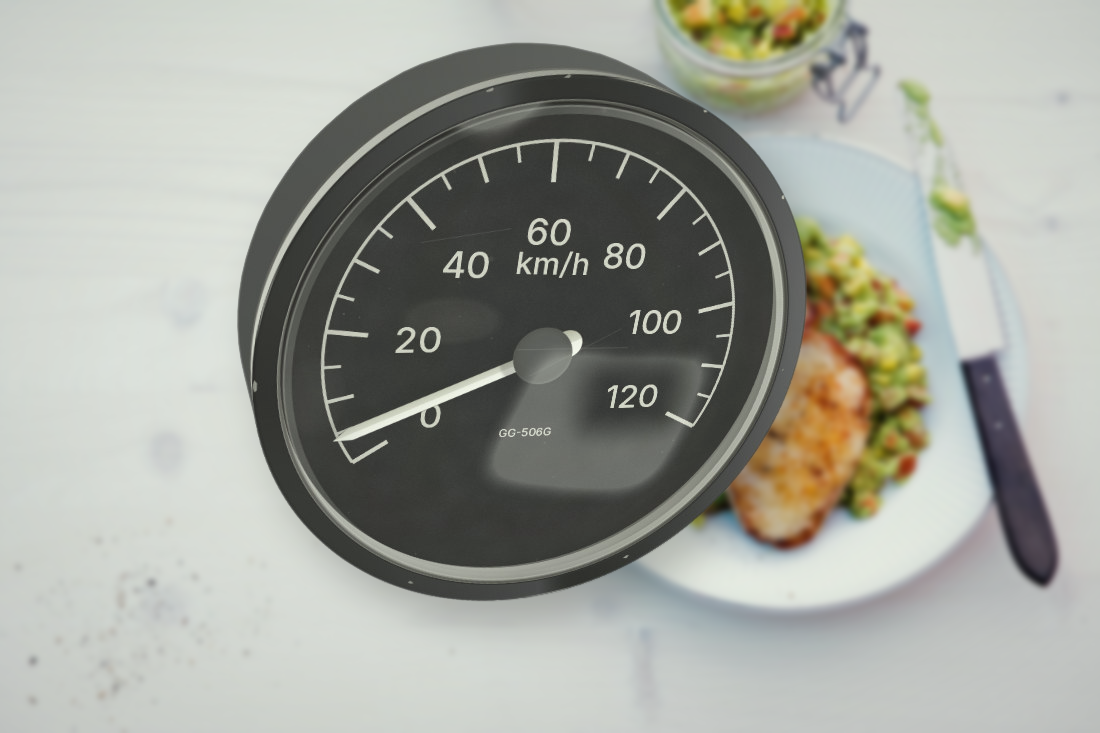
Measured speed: 5 km/h
